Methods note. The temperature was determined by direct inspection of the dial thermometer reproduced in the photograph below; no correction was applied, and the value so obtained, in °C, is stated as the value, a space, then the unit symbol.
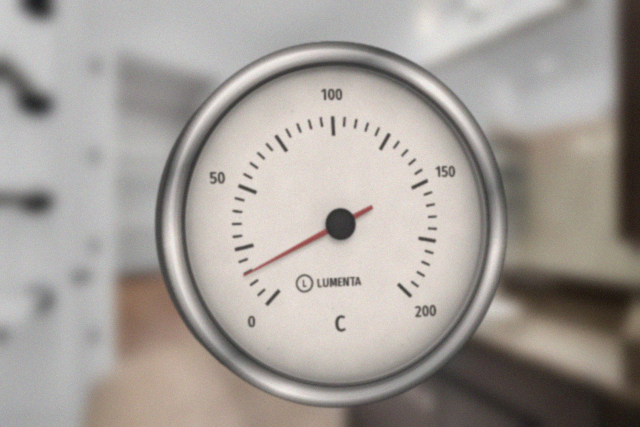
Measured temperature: 15 °C
